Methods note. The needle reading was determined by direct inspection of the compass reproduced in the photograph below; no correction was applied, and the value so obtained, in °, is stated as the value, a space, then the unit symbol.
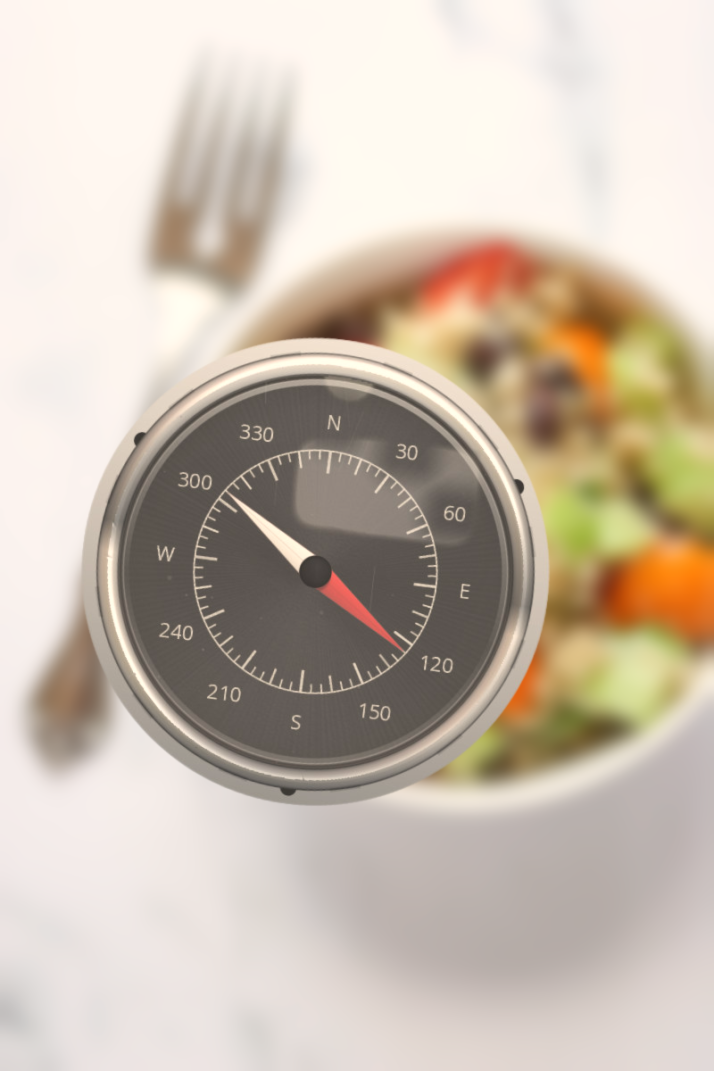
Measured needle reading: 125 °
